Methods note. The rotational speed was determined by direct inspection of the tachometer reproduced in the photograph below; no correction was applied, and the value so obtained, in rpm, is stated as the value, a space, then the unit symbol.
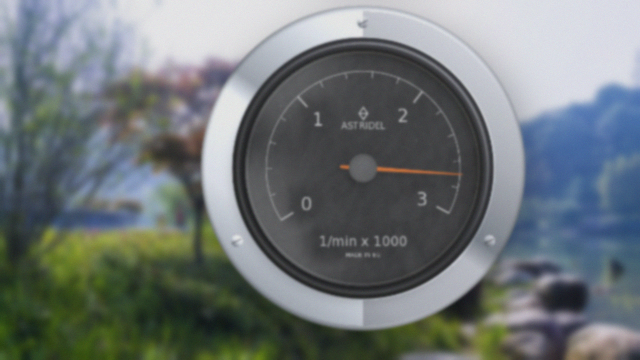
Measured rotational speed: 2700 rpm
